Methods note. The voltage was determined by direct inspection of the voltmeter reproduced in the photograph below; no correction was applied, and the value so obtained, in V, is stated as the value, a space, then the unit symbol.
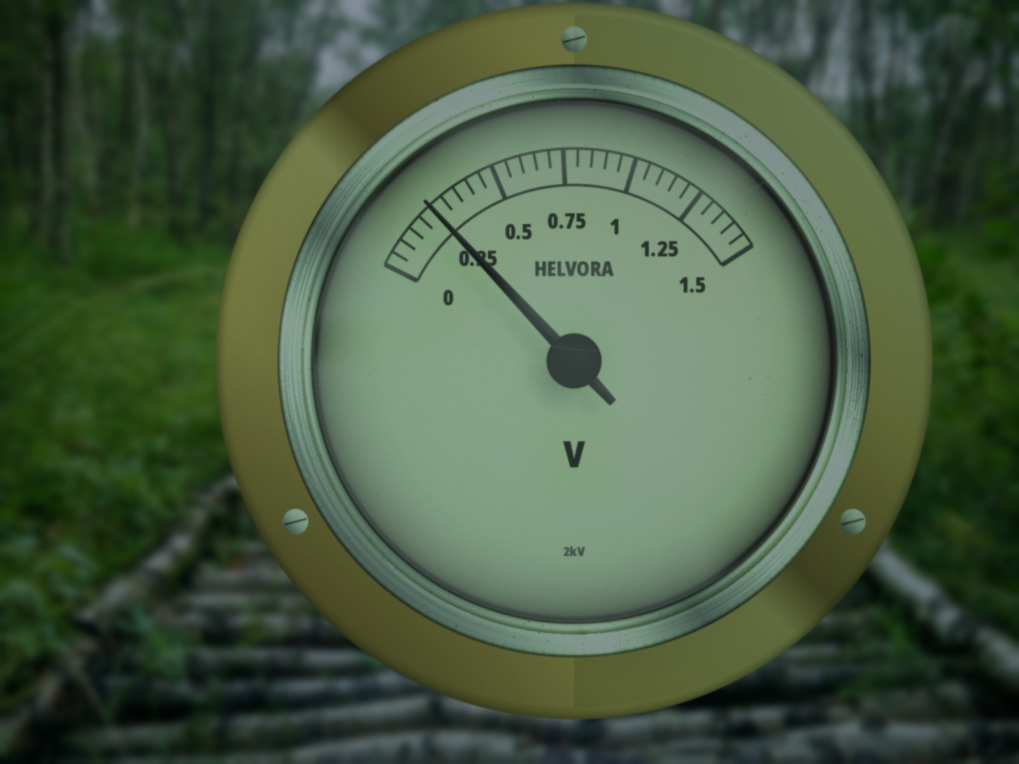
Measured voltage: 0.25 V
